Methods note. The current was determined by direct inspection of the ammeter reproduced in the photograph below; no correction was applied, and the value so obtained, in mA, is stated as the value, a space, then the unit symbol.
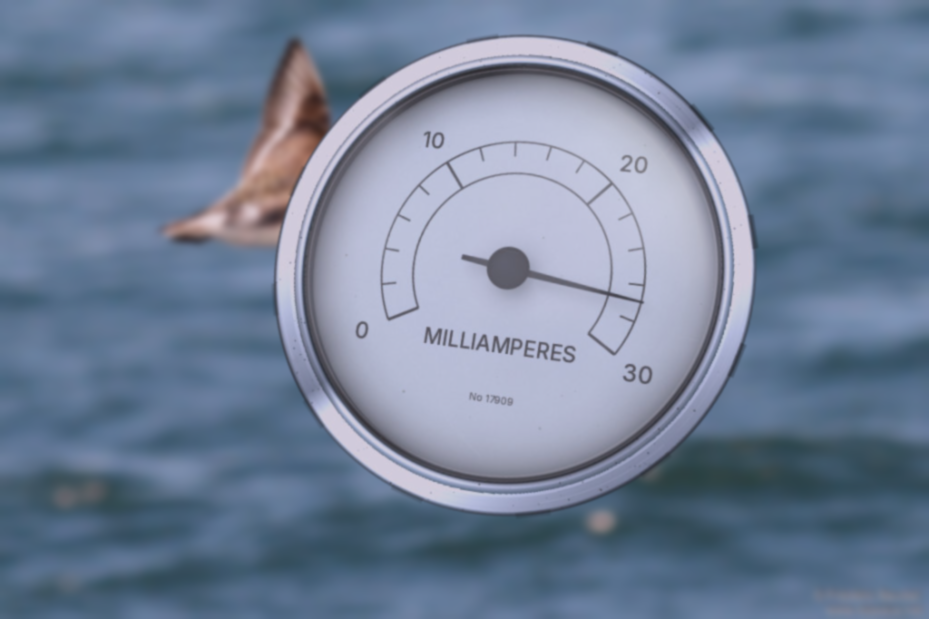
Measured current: 27 mA
